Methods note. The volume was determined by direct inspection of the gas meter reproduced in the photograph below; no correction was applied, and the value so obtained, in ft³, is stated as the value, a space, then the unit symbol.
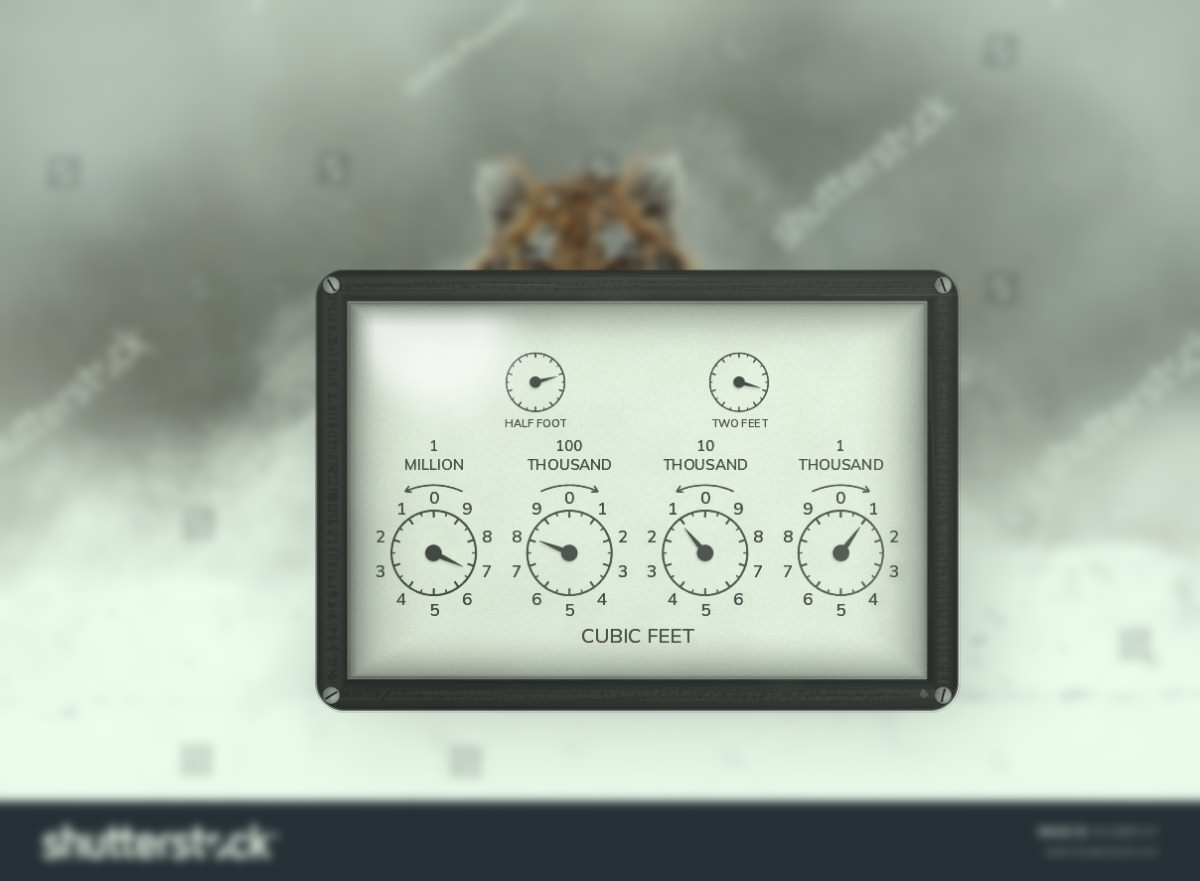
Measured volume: 681100 ft³
